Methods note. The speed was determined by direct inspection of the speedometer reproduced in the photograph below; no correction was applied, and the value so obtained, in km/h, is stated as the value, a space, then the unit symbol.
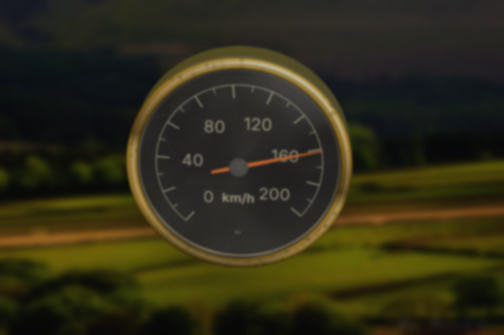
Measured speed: 160 km/h
